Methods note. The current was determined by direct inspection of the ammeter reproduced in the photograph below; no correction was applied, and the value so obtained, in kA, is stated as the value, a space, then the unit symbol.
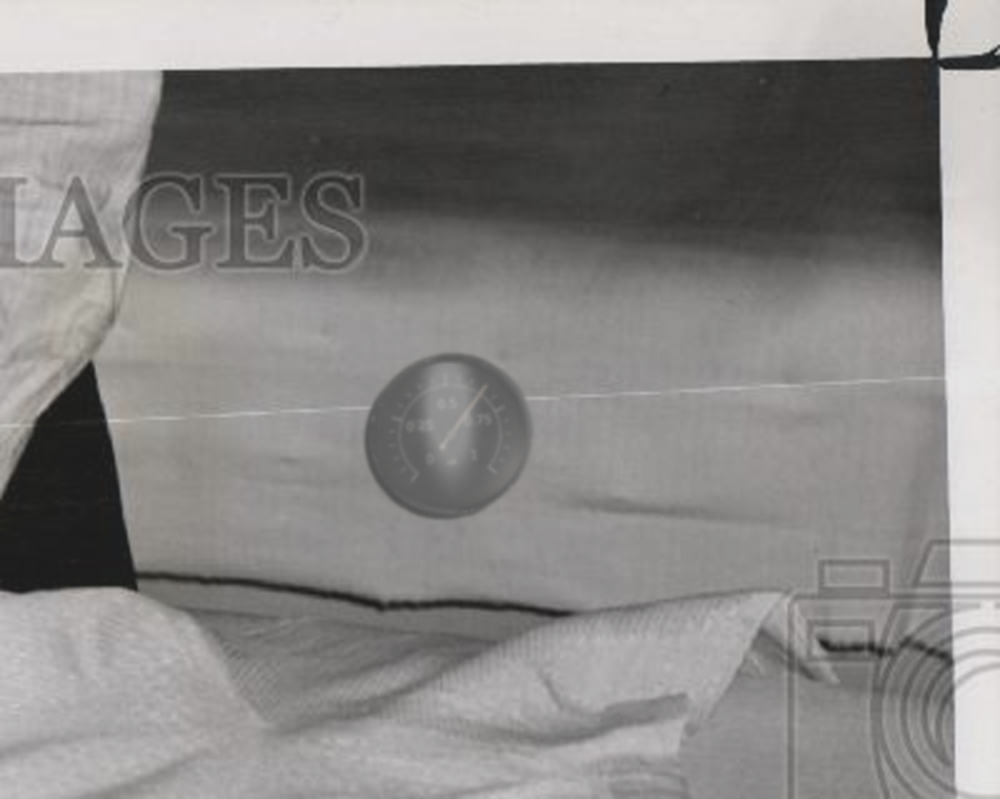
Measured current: 0.65 kA
